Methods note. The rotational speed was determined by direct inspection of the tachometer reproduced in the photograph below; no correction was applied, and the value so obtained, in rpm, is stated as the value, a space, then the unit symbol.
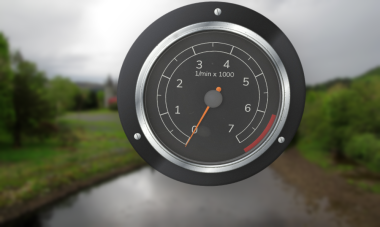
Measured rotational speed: 0 rpm
